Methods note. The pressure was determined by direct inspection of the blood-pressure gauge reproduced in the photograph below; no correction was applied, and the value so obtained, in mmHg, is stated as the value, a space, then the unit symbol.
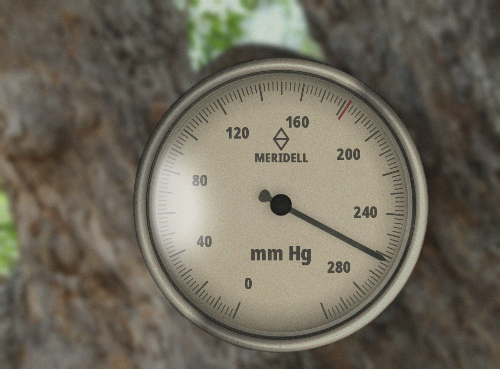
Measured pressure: 262 mmHg
